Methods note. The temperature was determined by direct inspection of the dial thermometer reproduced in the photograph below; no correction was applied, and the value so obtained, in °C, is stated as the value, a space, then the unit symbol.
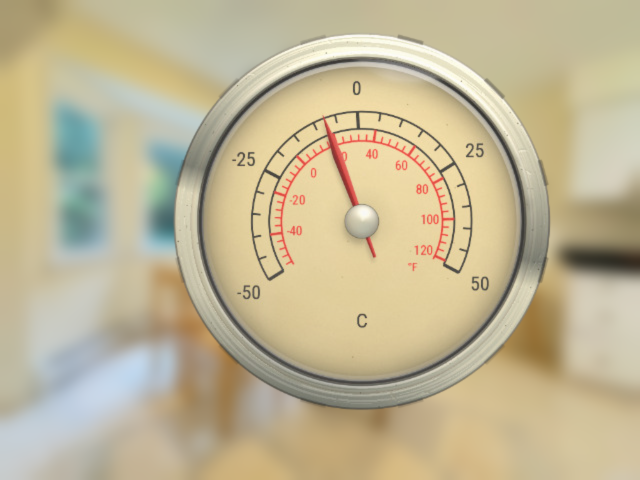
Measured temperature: -7.5 °C
